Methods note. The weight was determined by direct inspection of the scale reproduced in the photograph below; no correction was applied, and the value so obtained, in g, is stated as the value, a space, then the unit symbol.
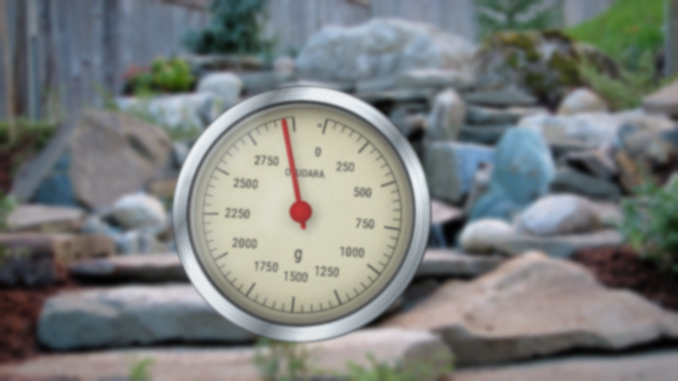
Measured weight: 2950 g
